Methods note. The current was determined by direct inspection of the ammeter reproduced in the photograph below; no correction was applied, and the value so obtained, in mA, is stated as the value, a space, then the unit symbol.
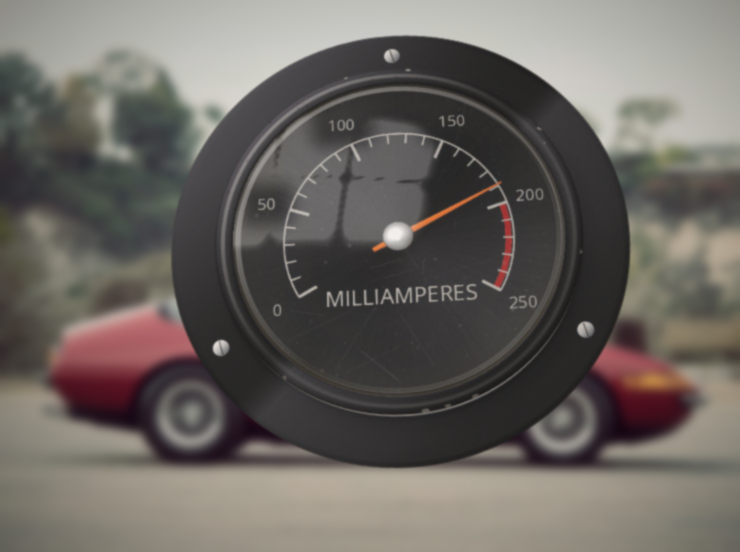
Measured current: 190 mA
